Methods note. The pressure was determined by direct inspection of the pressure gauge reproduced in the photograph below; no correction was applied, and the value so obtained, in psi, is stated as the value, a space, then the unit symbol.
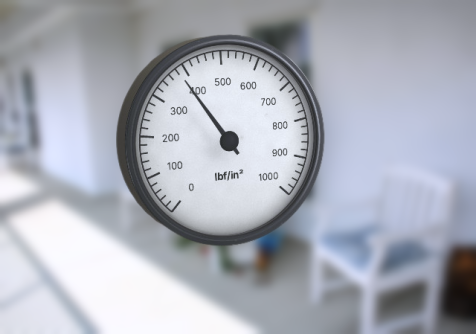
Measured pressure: 380 psi
